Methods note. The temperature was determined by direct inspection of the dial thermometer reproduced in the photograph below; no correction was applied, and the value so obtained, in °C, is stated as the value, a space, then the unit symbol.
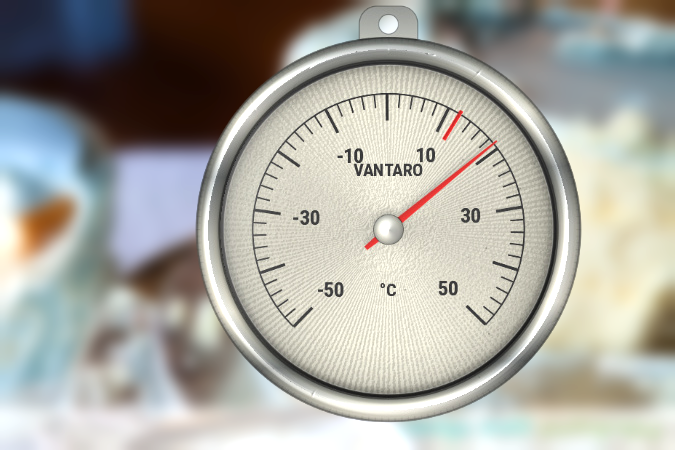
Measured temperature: 19 °C
